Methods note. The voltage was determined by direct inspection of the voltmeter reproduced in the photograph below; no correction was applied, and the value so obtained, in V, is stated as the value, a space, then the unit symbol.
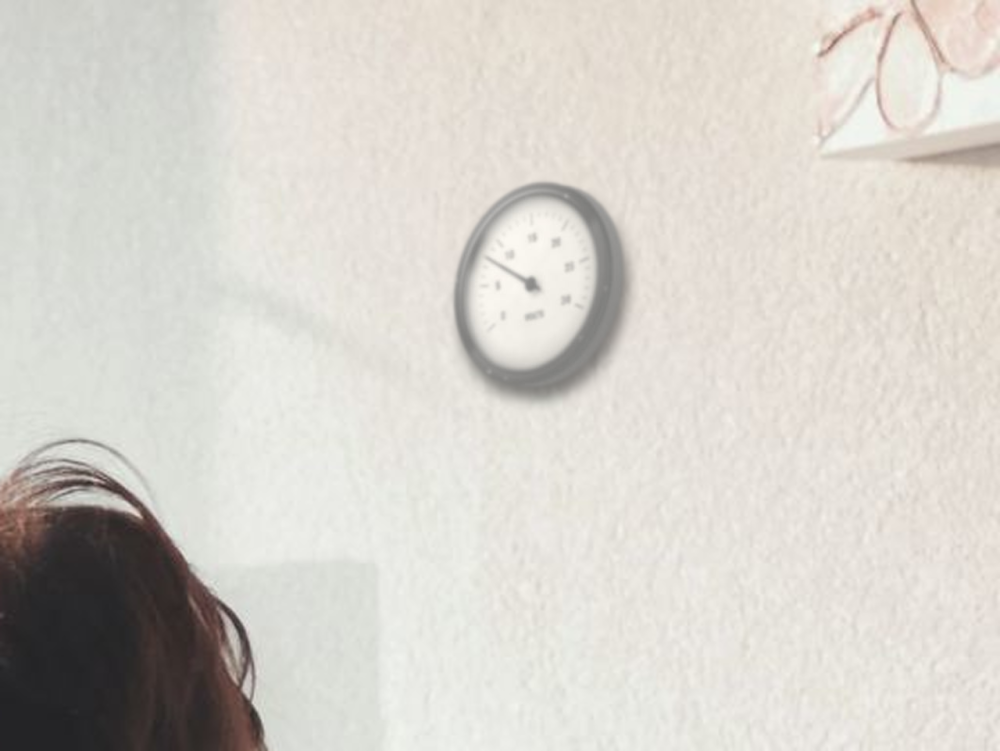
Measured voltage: 8 V
